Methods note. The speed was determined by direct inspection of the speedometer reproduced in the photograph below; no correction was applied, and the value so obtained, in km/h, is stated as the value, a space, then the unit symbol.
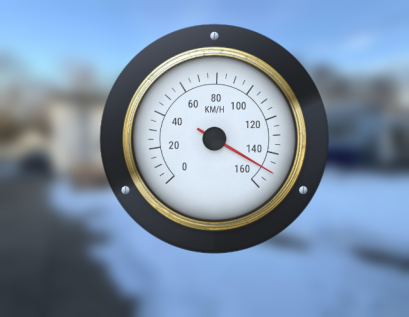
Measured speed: 150 km/h
